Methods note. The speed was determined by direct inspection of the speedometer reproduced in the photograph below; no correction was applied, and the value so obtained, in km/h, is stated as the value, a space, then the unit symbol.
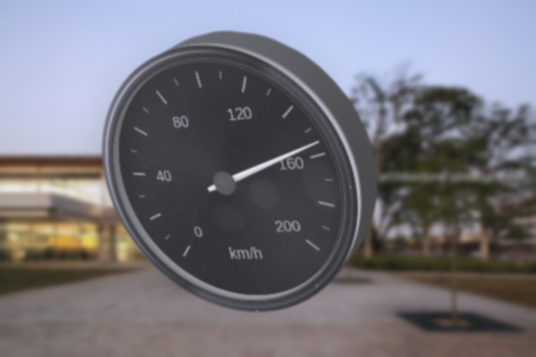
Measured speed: 155 km/h
